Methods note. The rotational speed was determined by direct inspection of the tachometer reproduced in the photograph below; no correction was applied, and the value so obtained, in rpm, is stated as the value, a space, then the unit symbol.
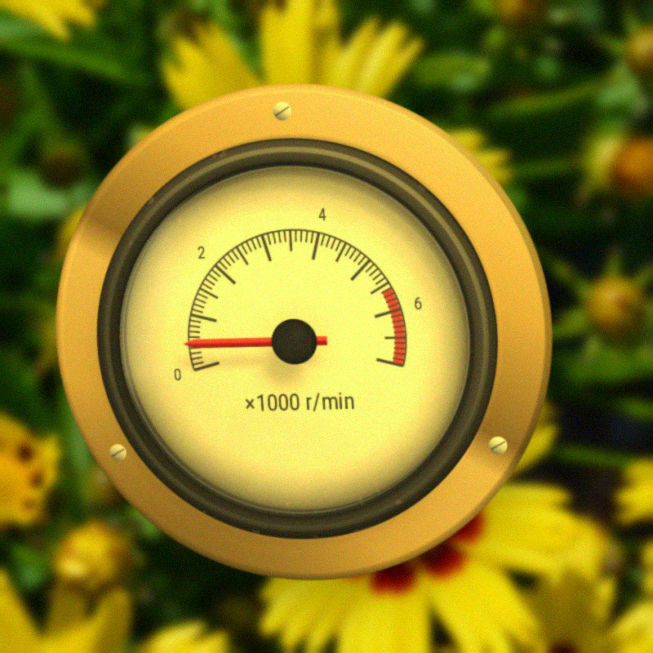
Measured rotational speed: 500 rpm
